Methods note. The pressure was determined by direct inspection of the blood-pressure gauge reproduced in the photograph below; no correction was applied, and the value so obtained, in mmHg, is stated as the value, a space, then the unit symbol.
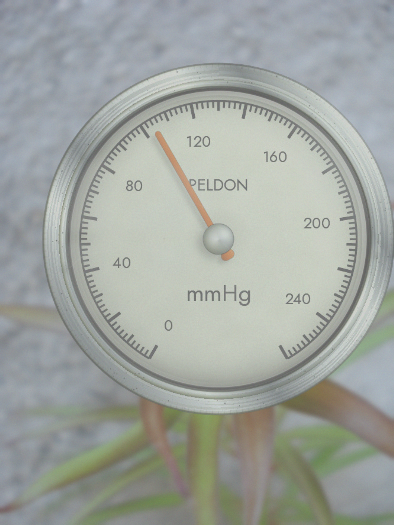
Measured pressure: 104 mmHg
